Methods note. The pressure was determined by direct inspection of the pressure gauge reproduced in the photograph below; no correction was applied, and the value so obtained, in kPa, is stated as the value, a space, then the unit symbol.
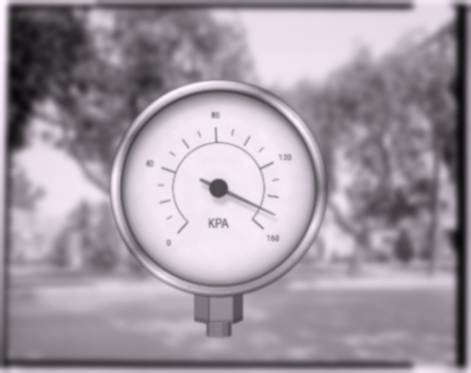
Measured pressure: 150 kPa
